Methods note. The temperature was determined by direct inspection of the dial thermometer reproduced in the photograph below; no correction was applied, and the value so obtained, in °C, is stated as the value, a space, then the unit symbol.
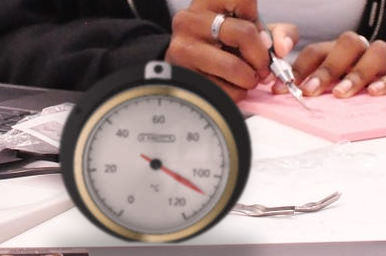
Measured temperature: 108 °C
